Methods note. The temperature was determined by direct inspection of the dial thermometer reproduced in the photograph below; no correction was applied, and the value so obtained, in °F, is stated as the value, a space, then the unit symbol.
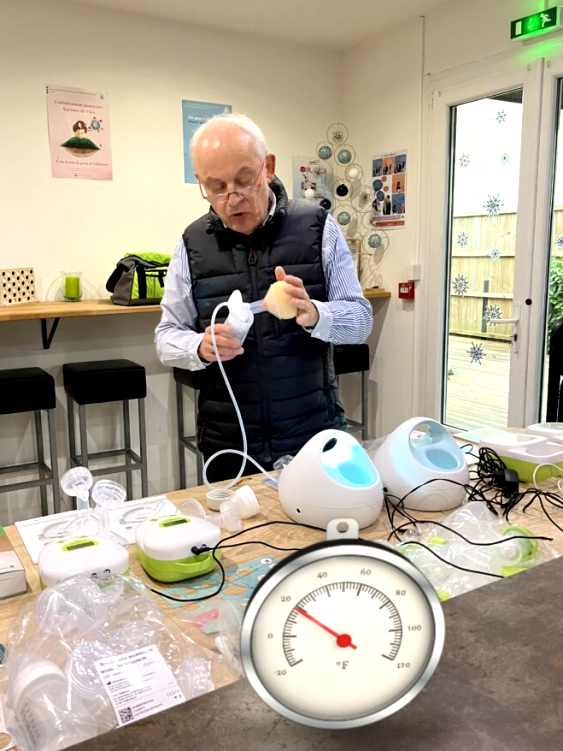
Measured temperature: 20 °F
